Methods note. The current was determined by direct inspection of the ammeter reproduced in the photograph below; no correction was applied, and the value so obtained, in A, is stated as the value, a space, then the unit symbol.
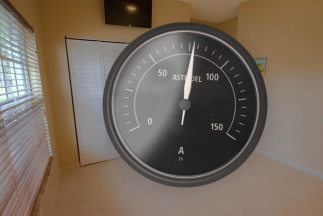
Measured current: 77.5 A
